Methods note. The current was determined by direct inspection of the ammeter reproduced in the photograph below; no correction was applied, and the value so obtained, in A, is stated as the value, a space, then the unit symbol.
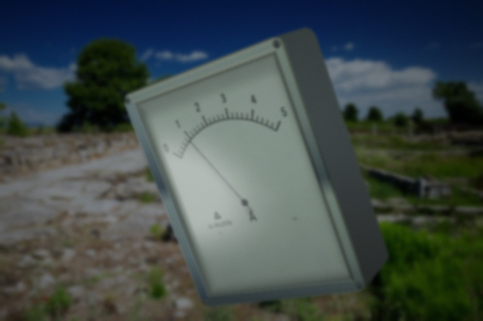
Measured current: 1 A
